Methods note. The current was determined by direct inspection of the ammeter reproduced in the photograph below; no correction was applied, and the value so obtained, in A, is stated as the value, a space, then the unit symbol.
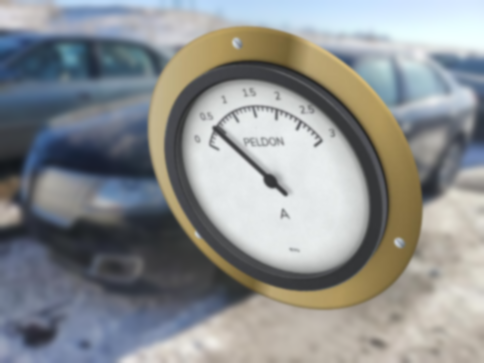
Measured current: 0.5 A
